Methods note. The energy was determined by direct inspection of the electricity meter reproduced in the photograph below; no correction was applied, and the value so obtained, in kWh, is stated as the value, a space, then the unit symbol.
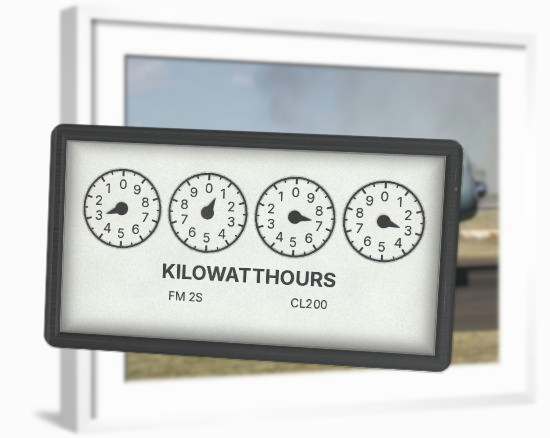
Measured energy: 3073 kWh
